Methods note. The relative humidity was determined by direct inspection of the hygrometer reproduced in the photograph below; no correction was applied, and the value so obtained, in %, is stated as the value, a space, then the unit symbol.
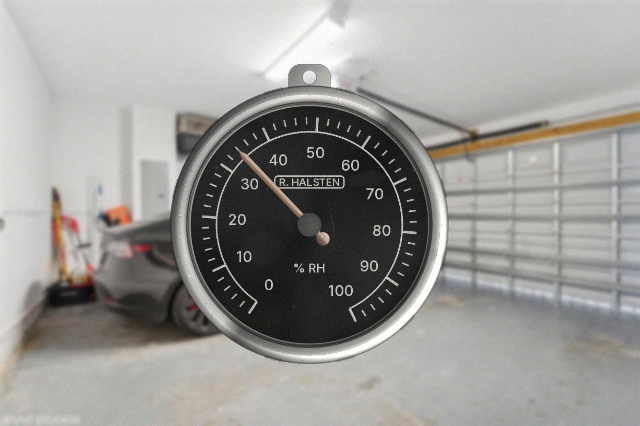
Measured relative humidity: 34 %
